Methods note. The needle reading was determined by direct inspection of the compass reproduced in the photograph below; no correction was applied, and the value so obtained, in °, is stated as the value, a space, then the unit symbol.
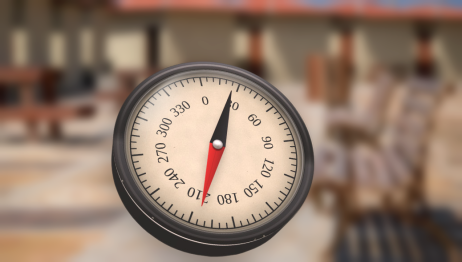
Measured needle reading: 205 °
